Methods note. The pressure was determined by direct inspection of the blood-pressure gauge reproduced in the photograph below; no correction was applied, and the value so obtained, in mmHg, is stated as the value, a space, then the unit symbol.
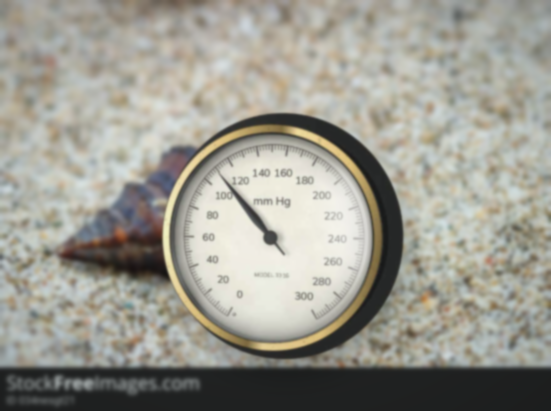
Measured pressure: 110 mmHg
